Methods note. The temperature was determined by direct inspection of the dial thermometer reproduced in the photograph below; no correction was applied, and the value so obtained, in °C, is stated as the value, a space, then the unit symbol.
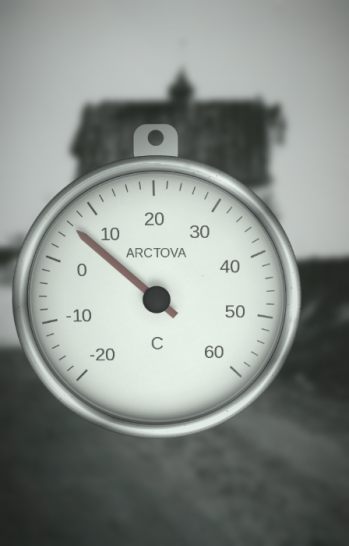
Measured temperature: 6 °C
